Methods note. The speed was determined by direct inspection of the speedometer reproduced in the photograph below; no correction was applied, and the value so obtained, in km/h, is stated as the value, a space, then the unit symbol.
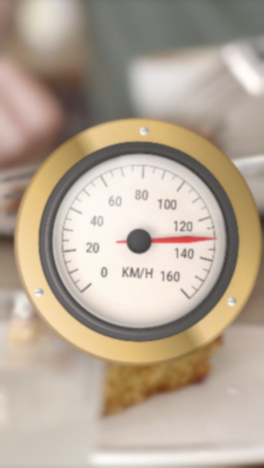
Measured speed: 130 km/h
